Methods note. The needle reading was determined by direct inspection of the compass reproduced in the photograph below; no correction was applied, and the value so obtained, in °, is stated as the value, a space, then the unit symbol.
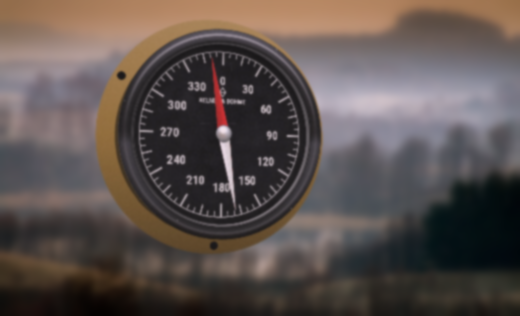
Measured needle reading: 350 °
